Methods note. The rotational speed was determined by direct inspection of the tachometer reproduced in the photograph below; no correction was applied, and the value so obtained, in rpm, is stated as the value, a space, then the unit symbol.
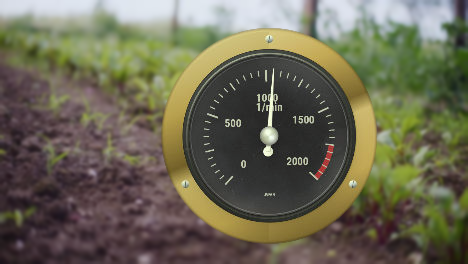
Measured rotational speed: 1050 rpm
